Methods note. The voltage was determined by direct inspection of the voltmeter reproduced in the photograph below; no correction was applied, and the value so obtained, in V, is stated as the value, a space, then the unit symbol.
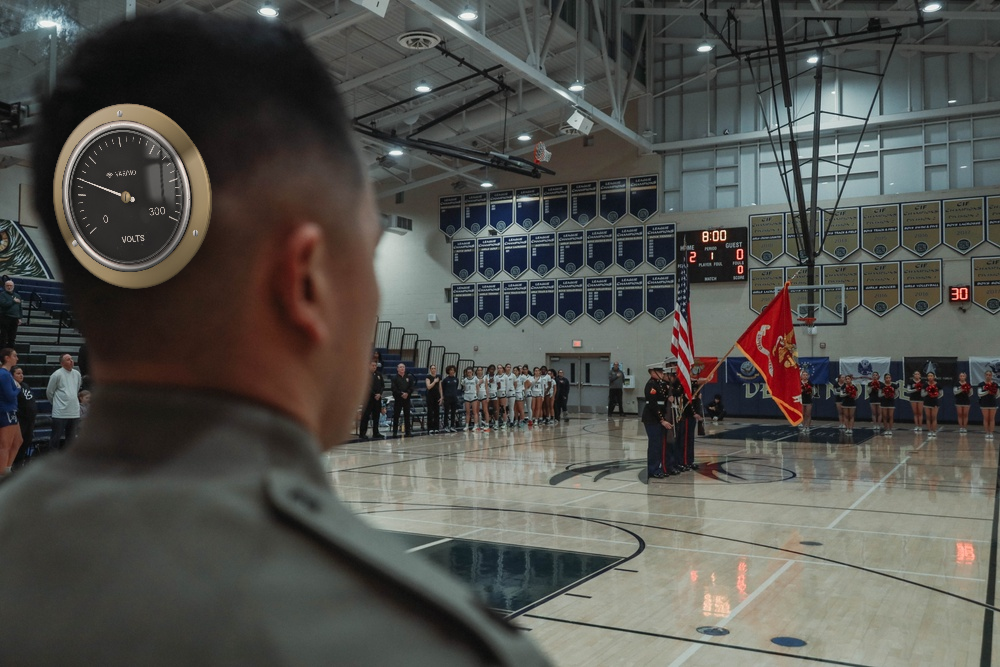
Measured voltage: 70 V
